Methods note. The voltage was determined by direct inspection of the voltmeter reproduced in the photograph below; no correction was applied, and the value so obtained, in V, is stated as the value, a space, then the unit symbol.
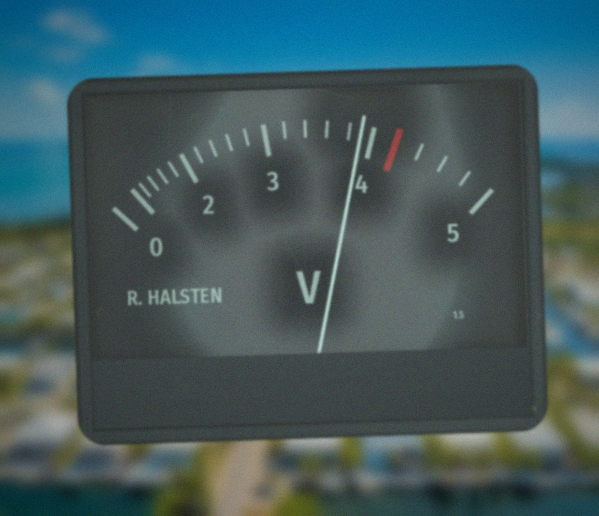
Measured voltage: 3.9 V
